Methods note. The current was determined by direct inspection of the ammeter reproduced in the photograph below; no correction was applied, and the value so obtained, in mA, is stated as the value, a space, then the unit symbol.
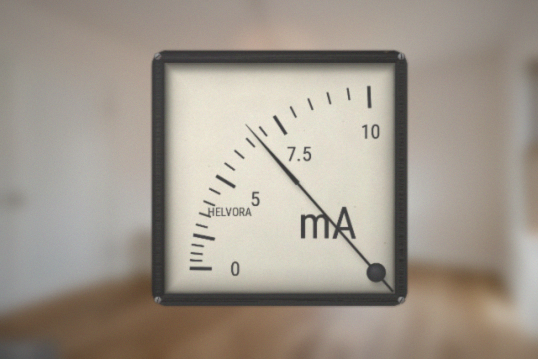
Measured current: 6.75 mA
